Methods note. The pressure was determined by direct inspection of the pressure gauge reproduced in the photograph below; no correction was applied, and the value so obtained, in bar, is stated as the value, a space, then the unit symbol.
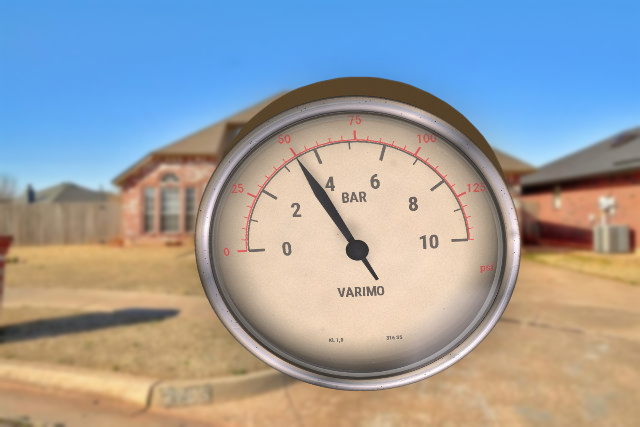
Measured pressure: 3.5 bar
